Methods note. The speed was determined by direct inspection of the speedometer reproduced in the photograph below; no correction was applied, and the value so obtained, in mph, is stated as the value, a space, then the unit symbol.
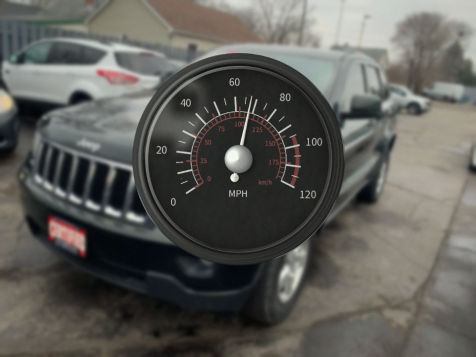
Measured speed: 67.5 mph
